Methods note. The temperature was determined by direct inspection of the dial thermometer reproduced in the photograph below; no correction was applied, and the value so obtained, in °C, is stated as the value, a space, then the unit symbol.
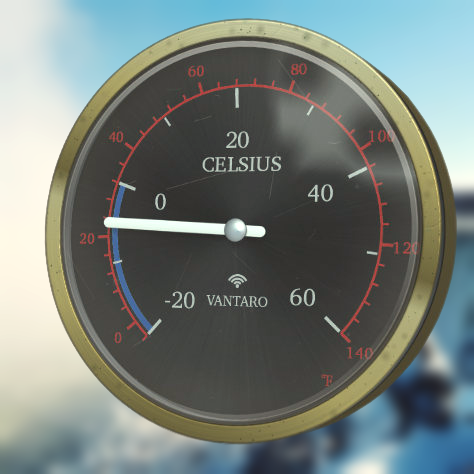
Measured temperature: -5 °C
